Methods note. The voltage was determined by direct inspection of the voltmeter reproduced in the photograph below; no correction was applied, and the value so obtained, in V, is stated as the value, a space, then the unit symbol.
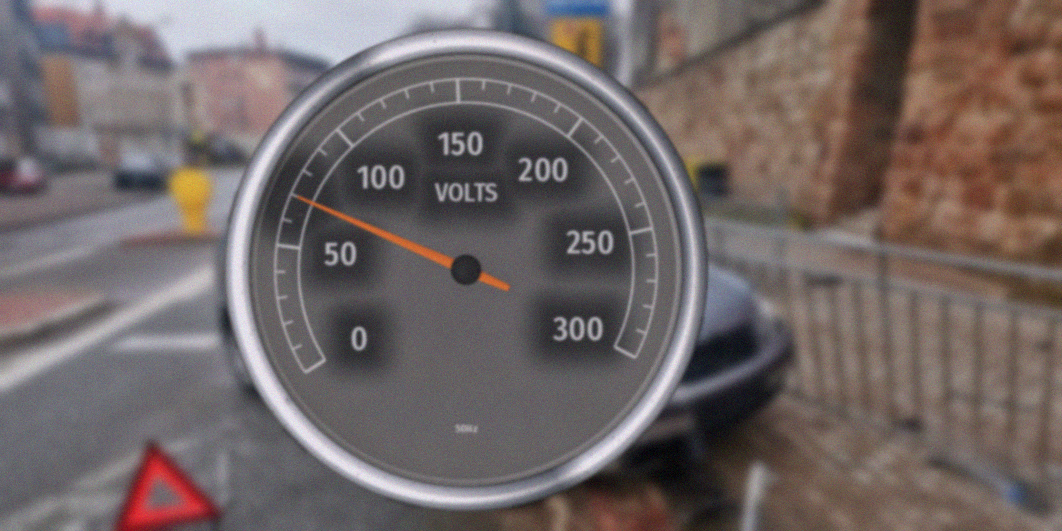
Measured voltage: 70 V
